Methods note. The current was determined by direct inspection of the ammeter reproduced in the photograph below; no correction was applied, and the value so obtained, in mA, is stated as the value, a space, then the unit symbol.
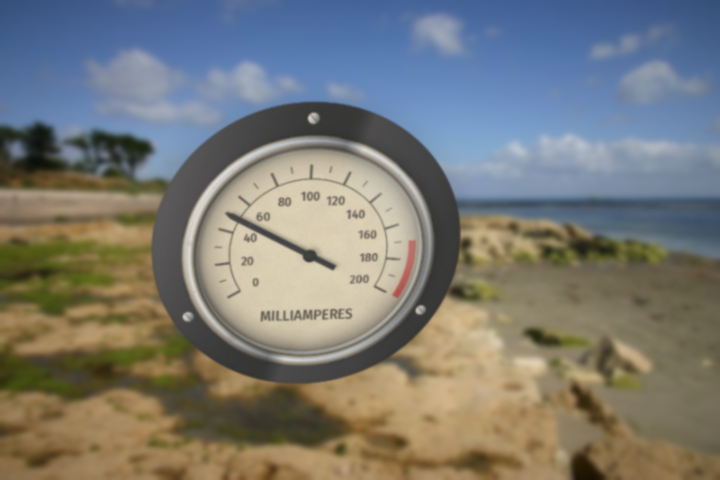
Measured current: 50 mA
